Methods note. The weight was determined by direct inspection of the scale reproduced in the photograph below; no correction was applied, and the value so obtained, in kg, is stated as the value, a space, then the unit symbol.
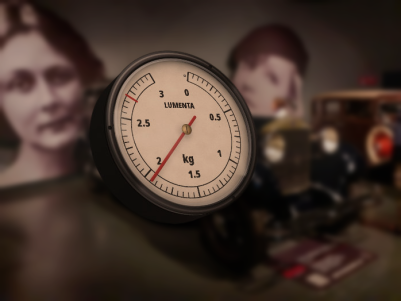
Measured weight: 1.95 kg
